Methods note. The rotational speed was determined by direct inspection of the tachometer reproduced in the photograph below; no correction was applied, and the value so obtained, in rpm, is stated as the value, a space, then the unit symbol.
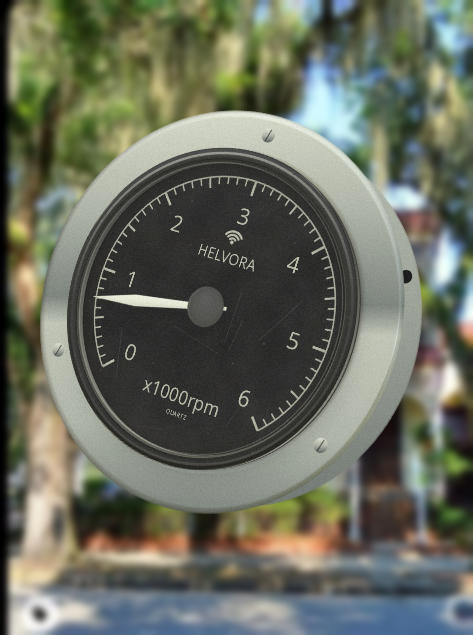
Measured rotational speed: 700 rpm
